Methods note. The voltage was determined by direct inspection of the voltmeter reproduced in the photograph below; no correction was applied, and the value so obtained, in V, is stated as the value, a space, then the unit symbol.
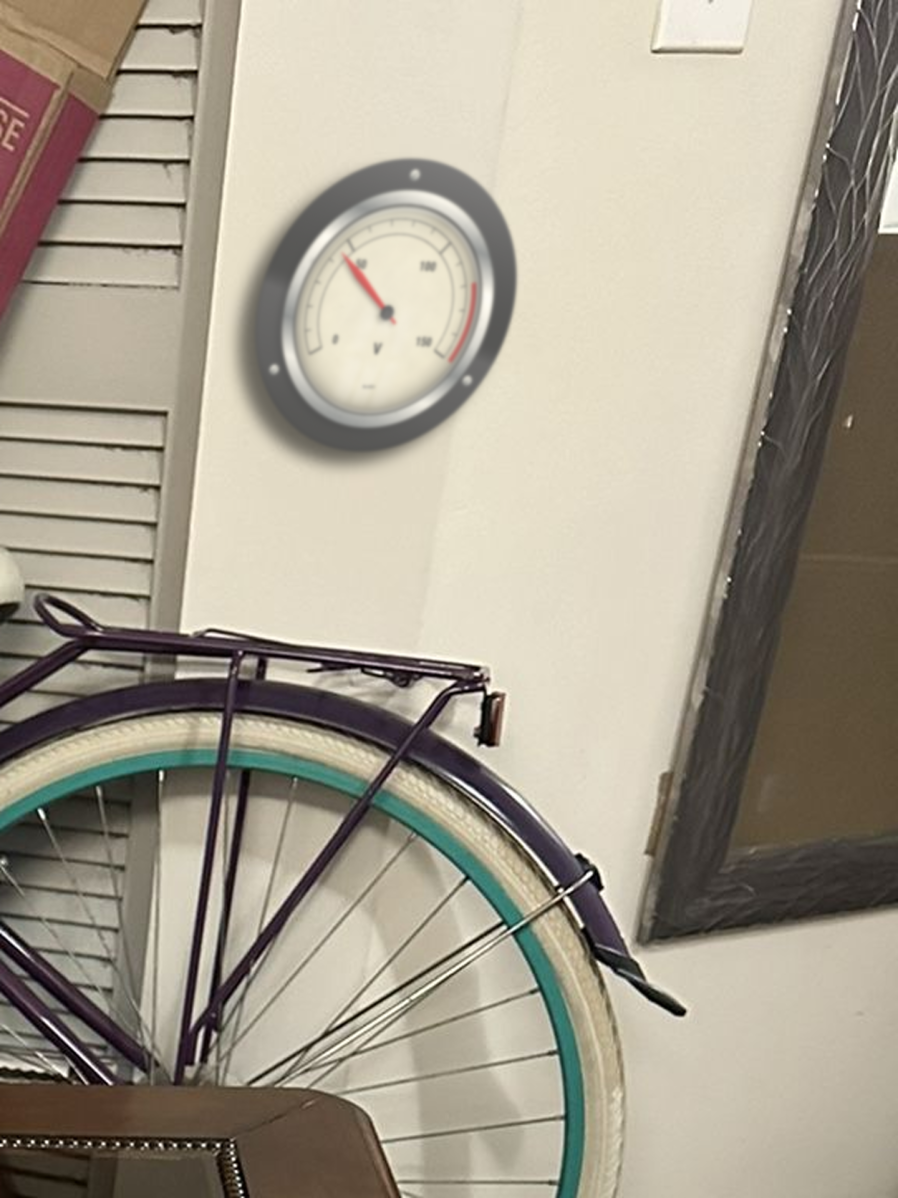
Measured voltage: 45 V
